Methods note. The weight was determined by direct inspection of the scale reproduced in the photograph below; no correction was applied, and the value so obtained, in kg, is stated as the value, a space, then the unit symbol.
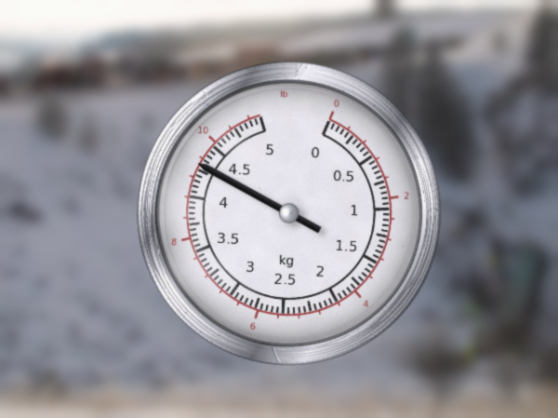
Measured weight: 4.3 kg
